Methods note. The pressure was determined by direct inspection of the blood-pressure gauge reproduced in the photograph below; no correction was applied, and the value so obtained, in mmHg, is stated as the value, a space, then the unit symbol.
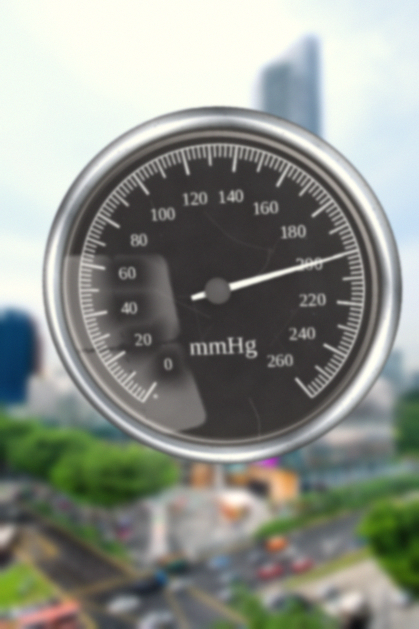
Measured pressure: 200 mmHg
